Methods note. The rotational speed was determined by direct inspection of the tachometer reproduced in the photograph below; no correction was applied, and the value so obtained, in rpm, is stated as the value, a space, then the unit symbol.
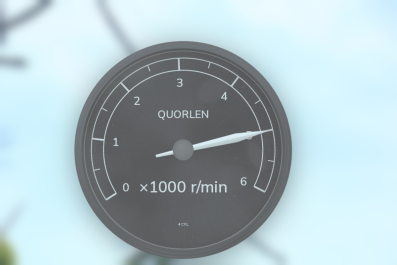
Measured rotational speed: 5000 rpm
